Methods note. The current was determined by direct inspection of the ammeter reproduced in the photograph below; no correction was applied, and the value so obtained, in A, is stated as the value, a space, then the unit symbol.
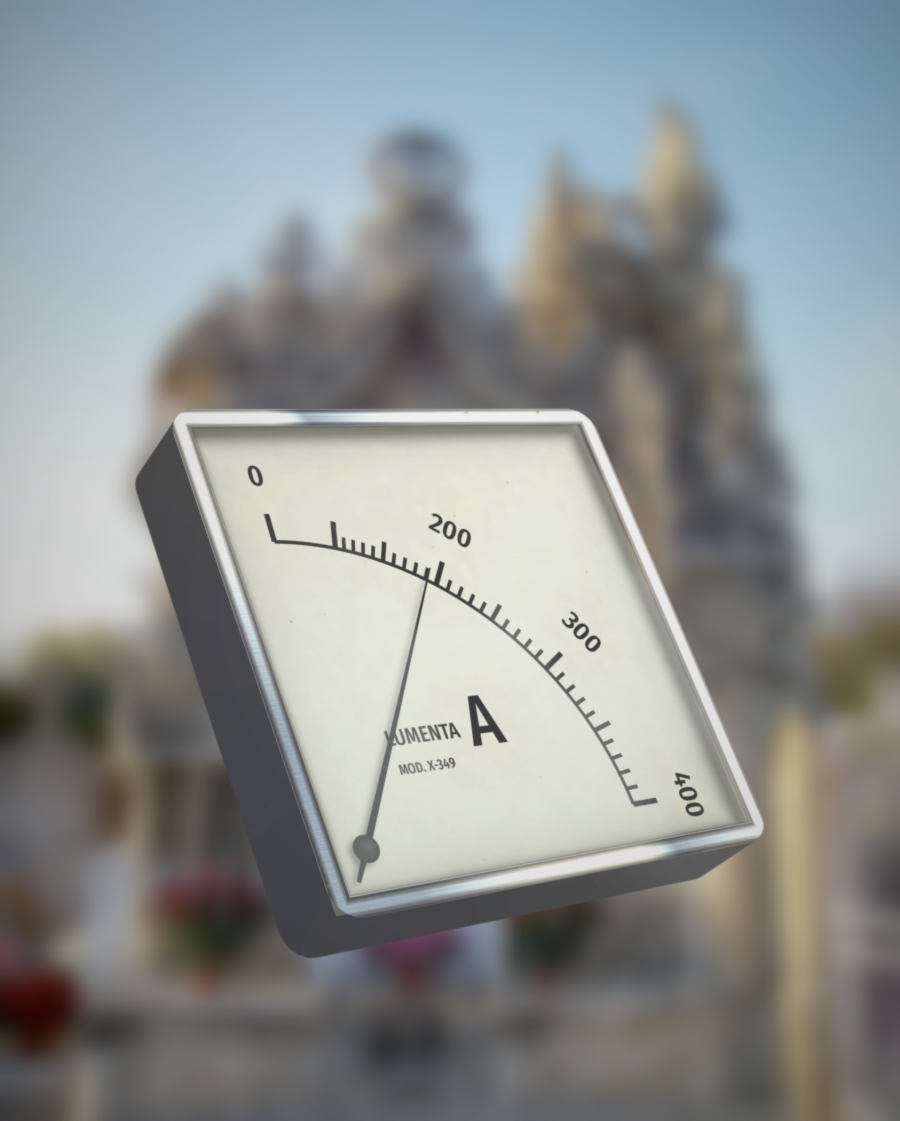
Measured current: 190 A
